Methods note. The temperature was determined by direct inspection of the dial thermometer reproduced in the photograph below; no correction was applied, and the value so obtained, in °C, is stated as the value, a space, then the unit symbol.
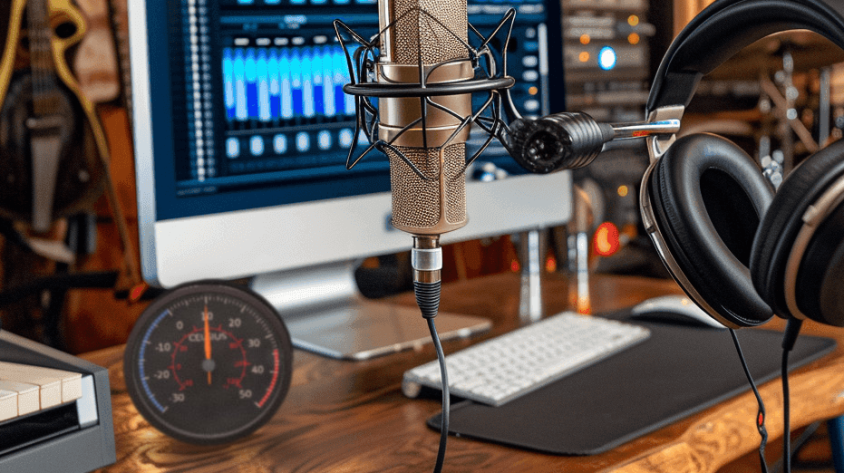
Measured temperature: 10 °C
